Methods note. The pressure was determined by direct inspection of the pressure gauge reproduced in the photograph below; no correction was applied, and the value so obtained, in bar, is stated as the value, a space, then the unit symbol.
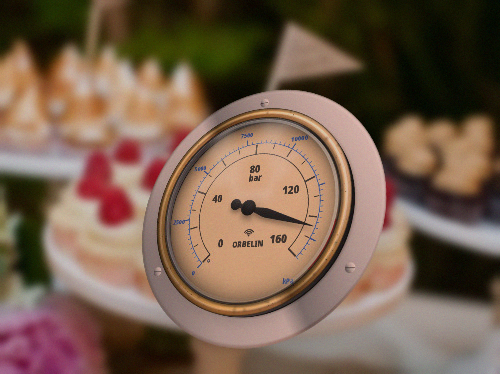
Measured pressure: 145 bar
